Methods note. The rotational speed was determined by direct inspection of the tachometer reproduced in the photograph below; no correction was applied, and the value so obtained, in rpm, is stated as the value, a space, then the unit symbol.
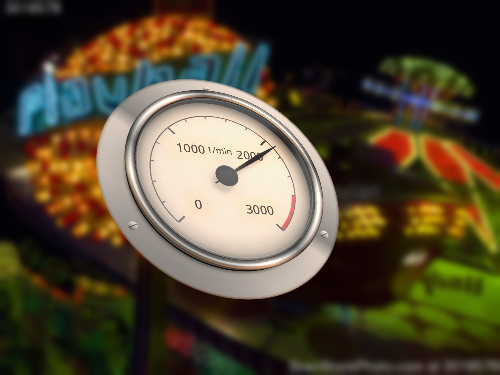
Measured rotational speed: 2100 rpm
